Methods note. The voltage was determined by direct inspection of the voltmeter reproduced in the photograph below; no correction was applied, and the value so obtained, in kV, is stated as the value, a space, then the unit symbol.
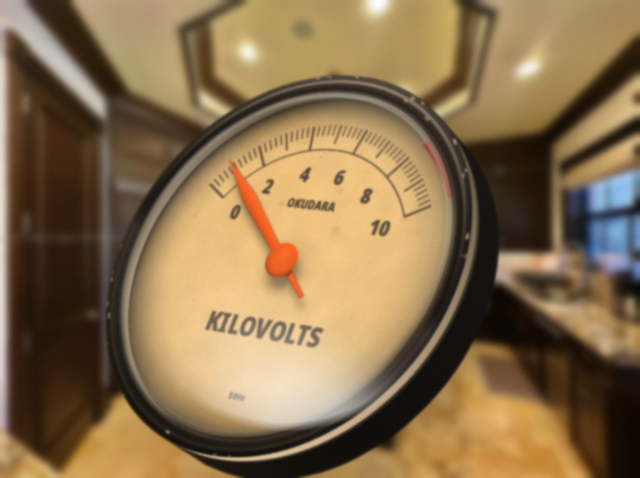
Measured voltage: 1 kV
